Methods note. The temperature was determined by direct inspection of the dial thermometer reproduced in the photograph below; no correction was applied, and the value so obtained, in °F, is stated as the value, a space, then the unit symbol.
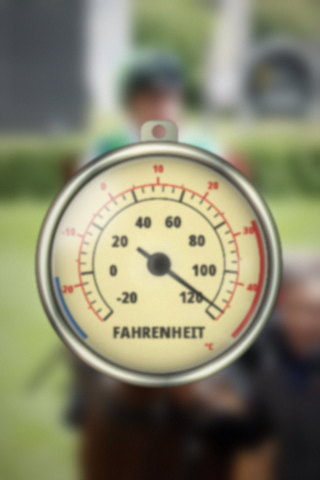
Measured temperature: 116 °F
